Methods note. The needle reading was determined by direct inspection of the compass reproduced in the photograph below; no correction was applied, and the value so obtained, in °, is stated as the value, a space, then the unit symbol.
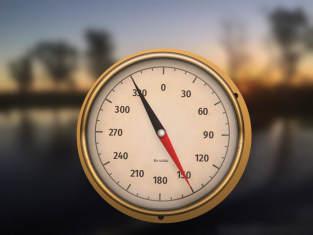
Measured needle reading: 150 °
